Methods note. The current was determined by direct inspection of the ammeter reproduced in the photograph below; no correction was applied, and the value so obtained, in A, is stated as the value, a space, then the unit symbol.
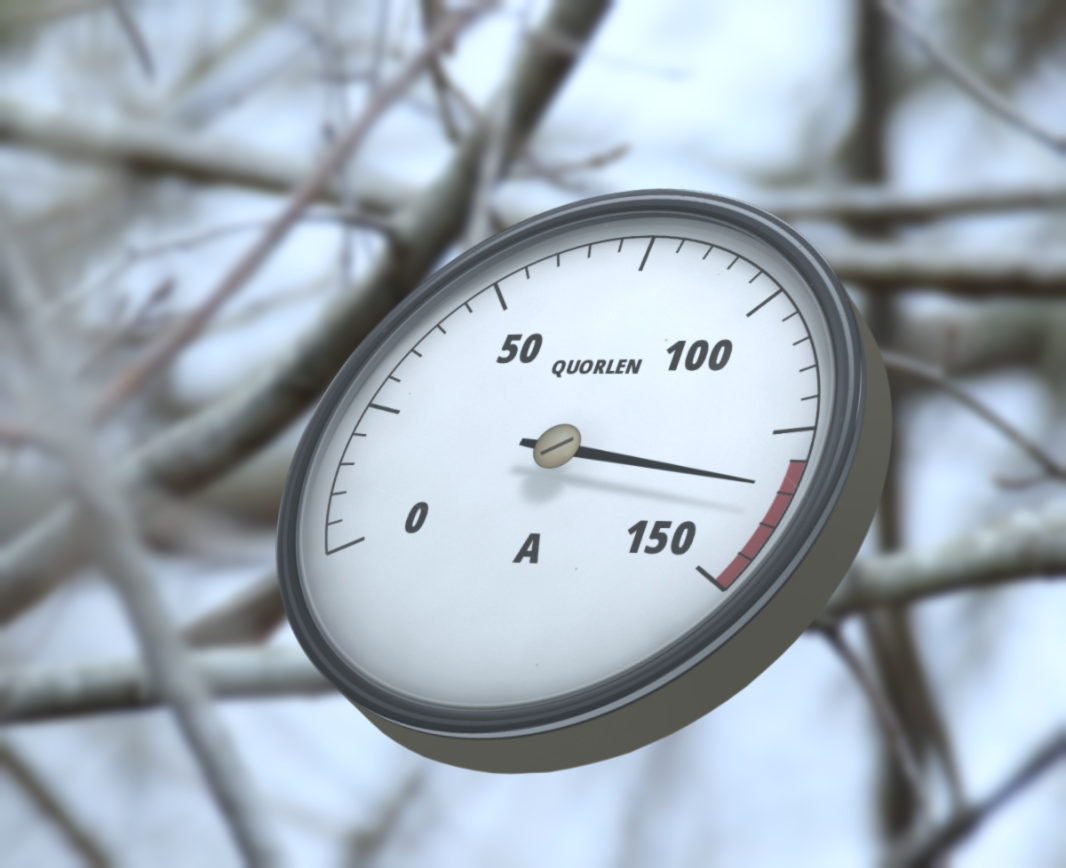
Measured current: 135 A
